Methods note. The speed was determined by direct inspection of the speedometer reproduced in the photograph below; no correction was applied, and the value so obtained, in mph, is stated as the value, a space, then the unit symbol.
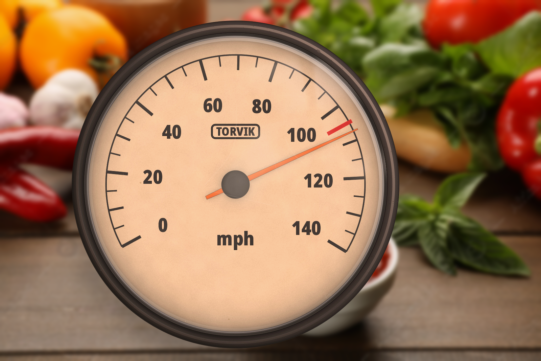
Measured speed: 107.5 mph
